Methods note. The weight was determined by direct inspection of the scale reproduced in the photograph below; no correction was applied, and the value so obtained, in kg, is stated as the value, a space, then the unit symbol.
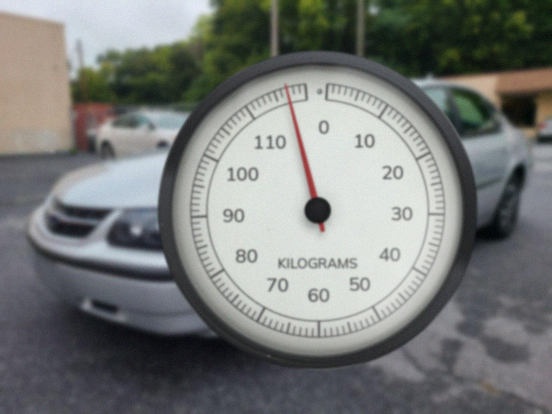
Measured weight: 117 kg
